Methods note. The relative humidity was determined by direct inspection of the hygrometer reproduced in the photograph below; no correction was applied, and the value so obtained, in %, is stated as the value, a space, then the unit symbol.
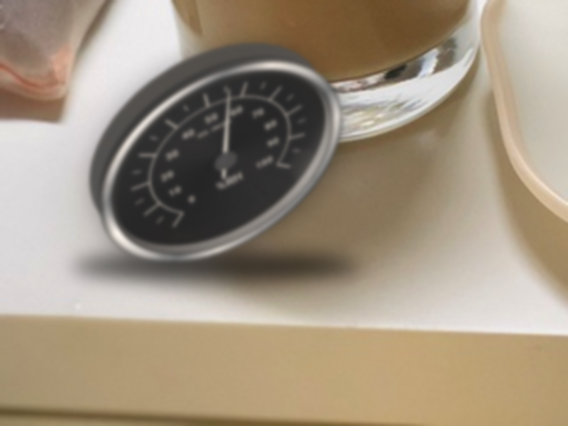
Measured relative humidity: 55 %
